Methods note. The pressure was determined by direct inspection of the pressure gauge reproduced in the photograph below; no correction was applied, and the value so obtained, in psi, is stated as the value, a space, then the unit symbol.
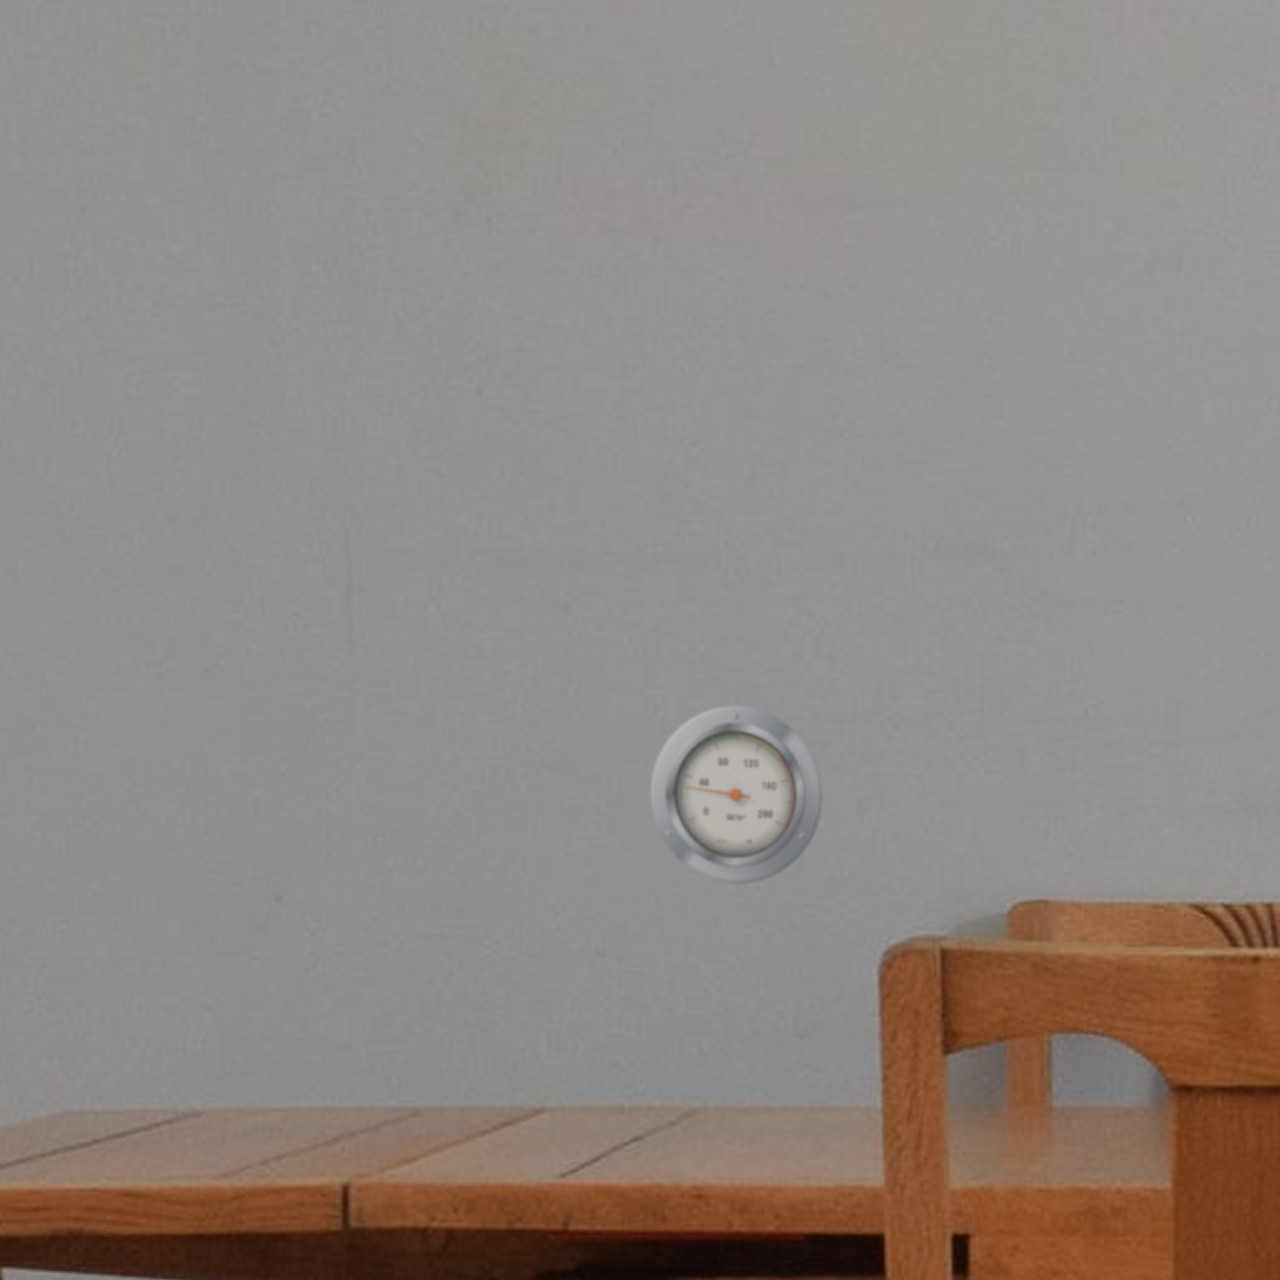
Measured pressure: 30 psi
